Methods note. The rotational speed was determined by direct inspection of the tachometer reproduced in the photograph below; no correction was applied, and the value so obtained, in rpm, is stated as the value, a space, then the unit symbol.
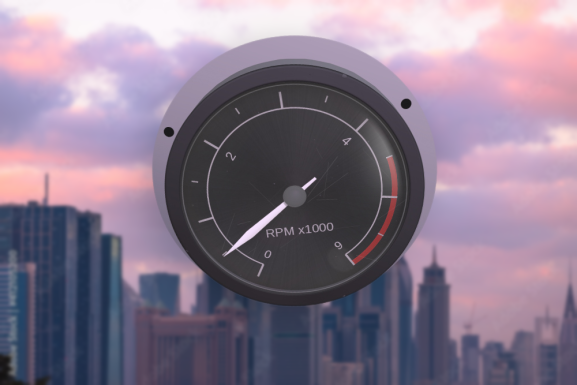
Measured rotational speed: 500 rpm
